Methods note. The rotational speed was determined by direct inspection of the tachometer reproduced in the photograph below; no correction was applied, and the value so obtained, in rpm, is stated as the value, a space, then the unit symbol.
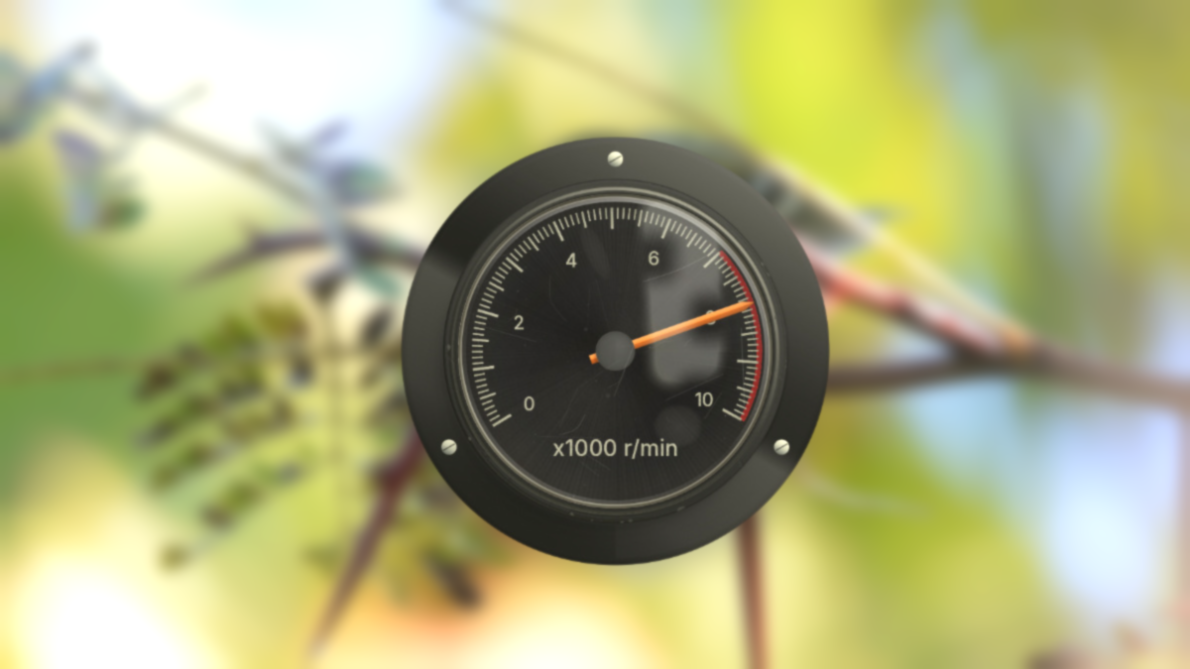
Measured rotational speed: 8000 rpm
